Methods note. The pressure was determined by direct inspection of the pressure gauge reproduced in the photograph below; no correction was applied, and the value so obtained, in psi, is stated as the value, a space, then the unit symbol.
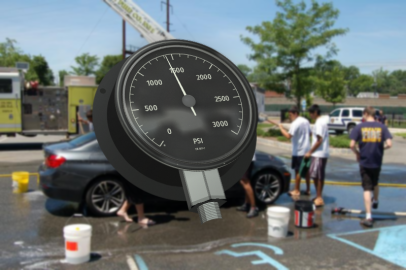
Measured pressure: 1400 psi
